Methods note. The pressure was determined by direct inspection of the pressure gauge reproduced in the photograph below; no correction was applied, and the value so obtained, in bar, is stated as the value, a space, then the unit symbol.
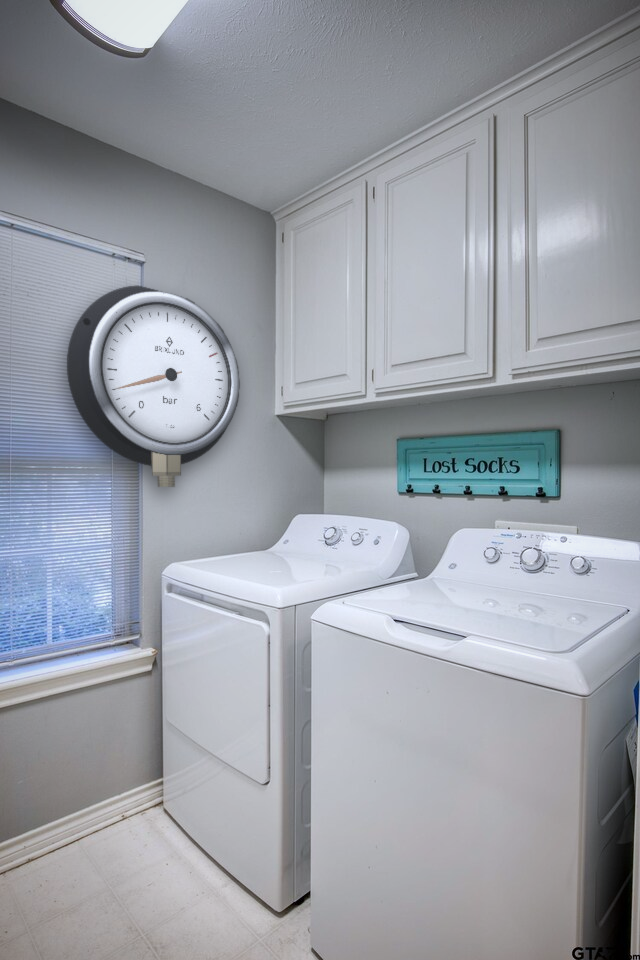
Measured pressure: 0.6 bar
